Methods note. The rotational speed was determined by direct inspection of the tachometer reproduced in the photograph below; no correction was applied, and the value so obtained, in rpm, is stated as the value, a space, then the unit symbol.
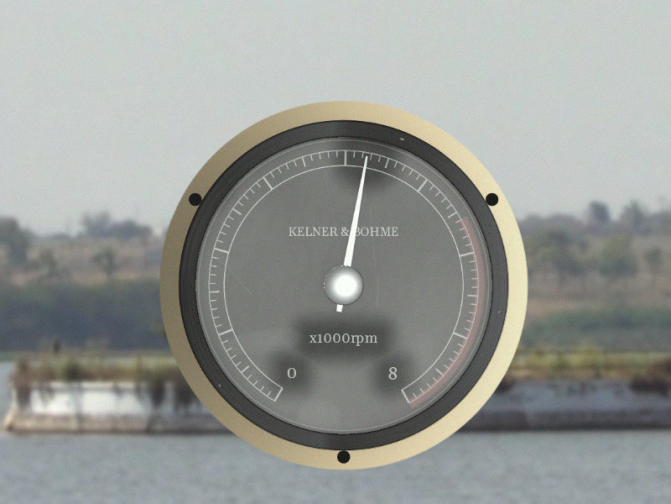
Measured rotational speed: 4250 rpm
